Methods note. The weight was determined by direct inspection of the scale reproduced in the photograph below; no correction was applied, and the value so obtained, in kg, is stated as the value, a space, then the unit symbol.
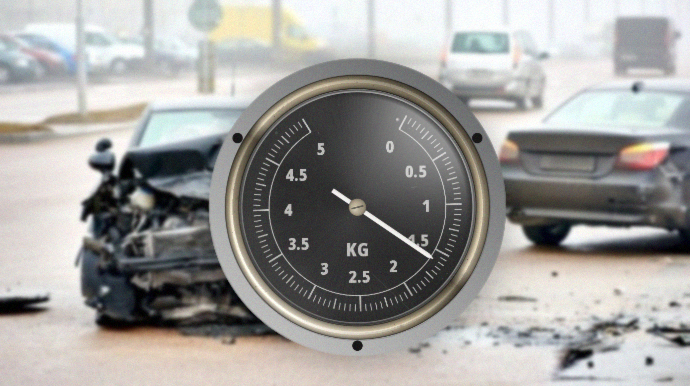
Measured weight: 1.6 kg
